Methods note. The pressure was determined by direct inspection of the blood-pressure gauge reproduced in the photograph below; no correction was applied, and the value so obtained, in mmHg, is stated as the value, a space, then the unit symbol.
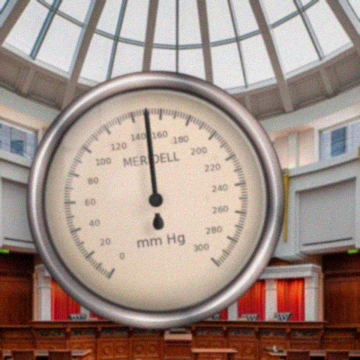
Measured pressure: 150 mmHg
